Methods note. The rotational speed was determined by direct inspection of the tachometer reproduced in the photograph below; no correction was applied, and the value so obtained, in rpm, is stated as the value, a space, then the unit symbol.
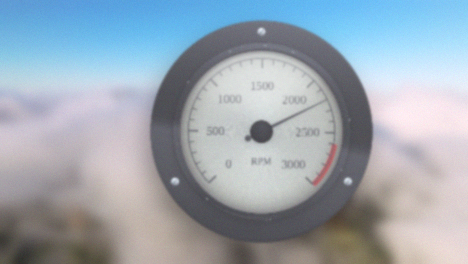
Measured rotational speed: 2200 rpm
